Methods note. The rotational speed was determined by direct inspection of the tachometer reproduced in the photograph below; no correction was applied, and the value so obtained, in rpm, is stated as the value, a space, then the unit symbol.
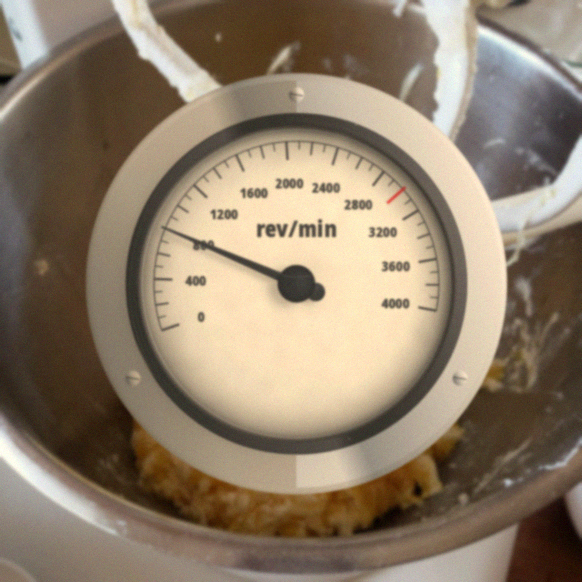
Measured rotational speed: 800 rpm
